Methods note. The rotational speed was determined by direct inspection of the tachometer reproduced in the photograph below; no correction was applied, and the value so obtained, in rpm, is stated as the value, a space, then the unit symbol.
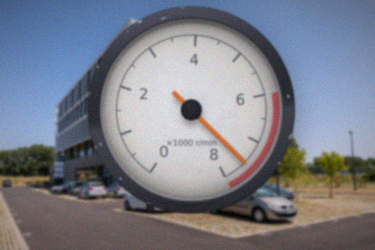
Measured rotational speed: 7500 rpm
